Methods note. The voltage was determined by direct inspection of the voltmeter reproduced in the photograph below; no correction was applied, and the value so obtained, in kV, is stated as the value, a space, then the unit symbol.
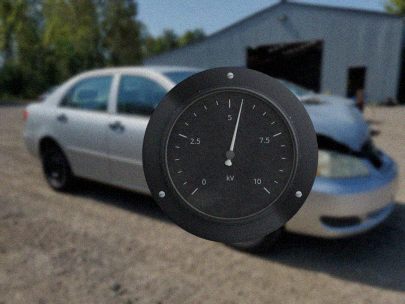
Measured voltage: 5.5 kV
